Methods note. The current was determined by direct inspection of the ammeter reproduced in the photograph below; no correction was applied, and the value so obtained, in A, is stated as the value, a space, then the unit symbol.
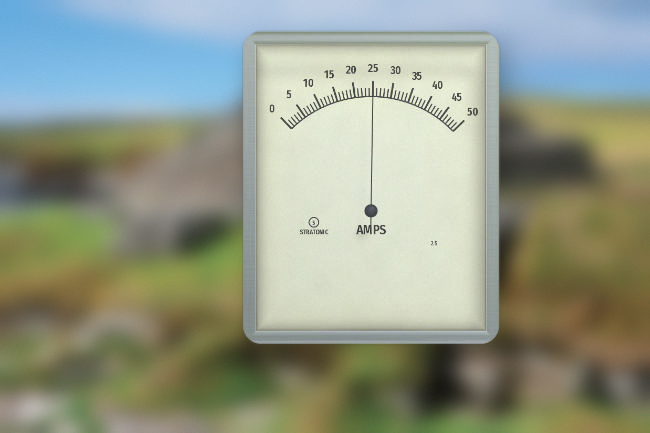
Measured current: 25 A
